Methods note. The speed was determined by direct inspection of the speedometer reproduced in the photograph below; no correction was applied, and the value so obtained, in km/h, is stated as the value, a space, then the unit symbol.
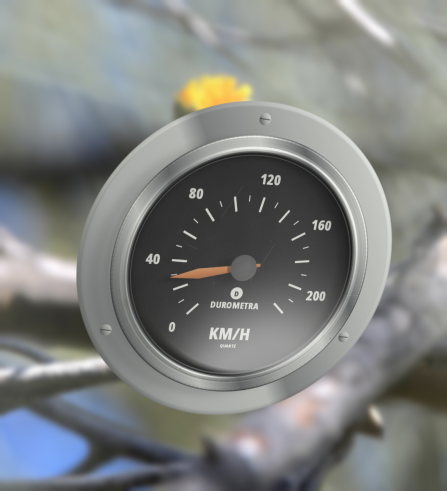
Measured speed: 30 km/h
